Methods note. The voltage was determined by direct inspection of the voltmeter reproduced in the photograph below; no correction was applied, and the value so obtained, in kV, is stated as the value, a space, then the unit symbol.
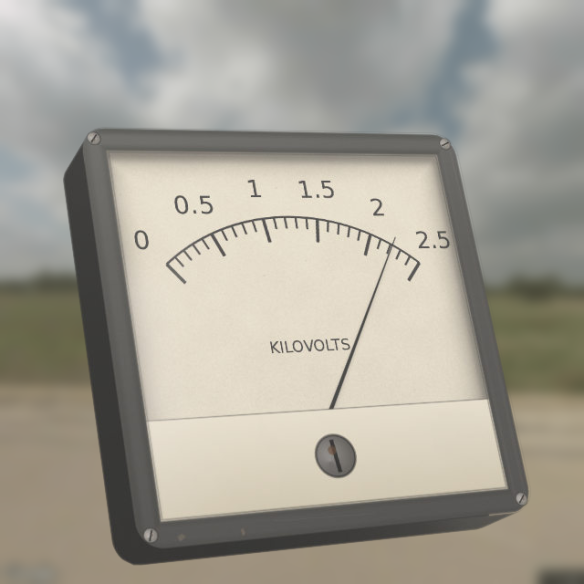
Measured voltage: 2.2 kV
